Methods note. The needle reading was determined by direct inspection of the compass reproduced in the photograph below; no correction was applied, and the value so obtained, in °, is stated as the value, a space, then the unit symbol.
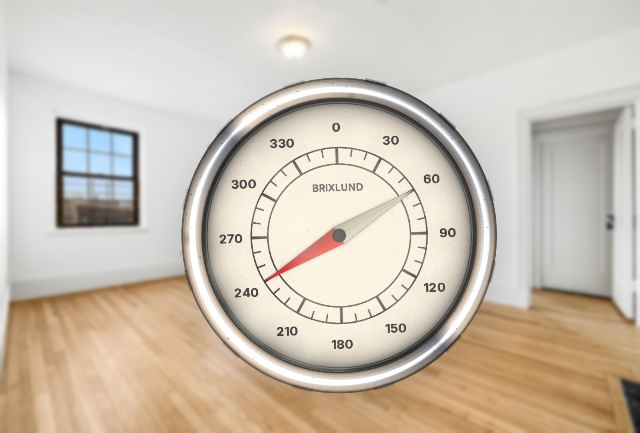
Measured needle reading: 240 °
